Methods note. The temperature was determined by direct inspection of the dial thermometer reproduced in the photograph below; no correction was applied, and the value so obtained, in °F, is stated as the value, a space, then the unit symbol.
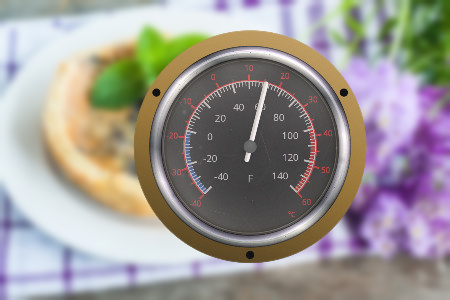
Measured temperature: 60 °F
